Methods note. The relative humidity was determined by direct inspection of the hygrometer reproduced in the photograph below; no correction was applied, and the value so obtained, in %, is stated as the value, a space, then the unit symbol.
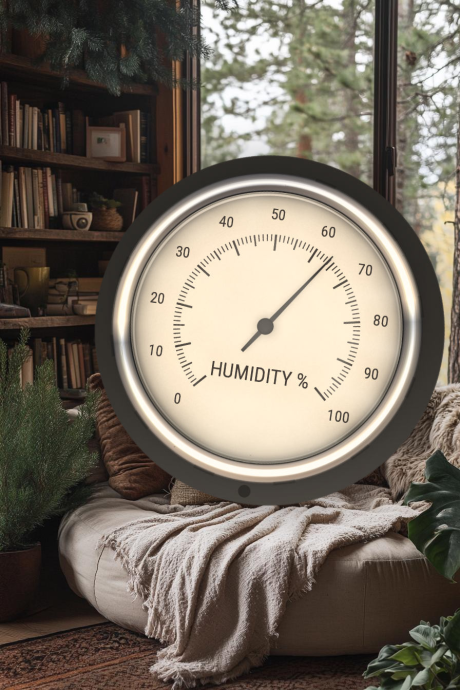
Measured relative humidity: 64 %
